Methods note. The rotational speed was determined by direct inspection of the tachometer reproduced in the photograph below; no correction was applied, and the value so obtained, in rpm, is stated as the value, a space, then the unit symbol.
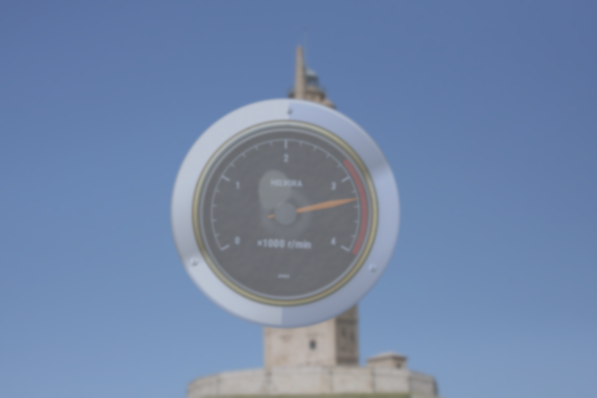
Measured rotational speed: 3300 rpm
